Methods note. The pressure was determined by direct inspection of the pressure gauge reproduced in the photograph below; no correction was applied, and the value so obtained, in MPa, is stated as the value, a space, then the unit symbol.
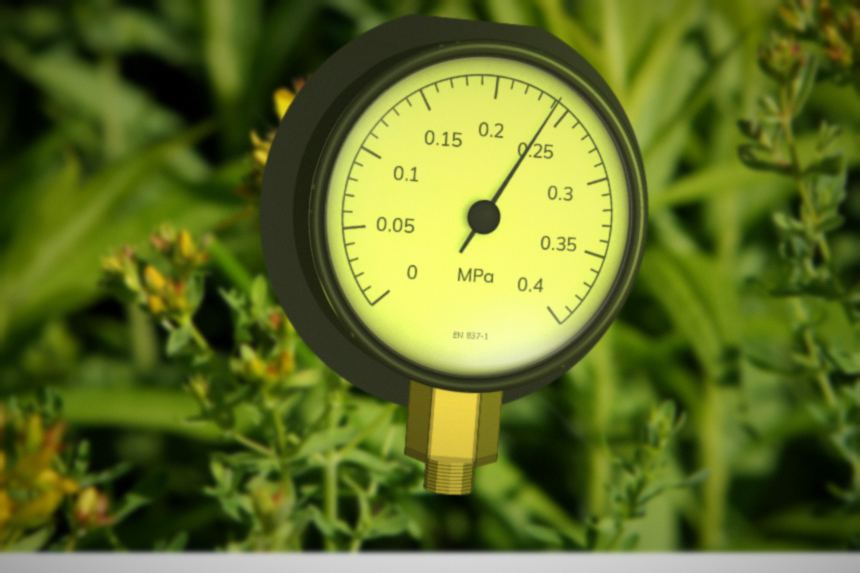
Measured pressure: 0.24 MPa
